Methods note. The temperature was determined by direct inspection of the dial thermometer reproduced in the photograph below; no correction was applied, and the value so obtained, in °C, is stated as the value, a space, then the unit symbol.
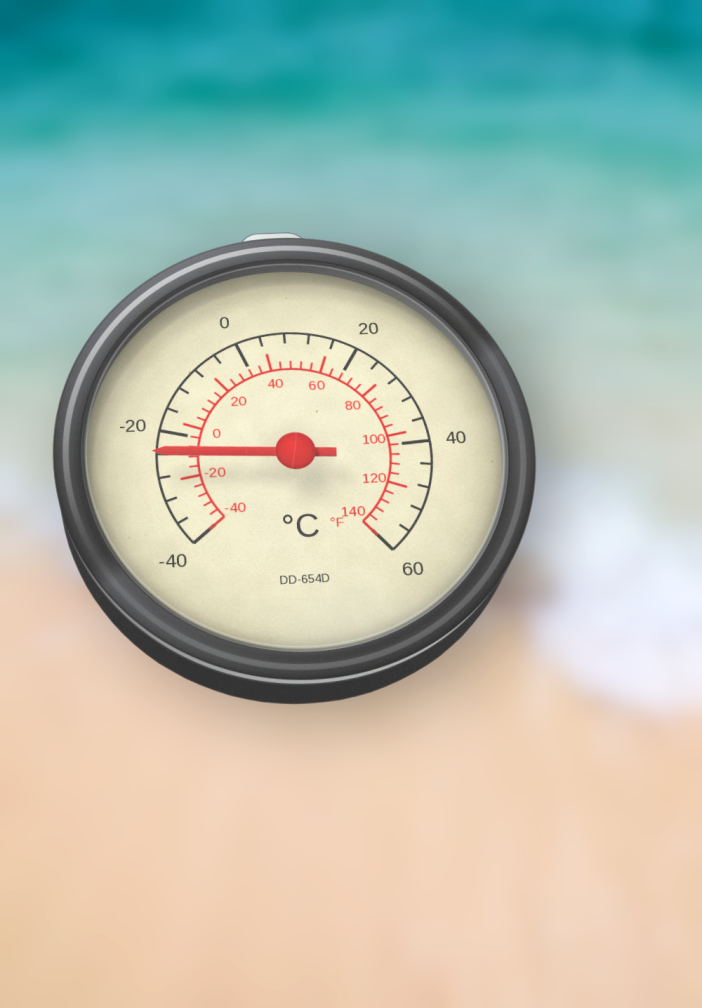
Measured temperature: -24 °C
